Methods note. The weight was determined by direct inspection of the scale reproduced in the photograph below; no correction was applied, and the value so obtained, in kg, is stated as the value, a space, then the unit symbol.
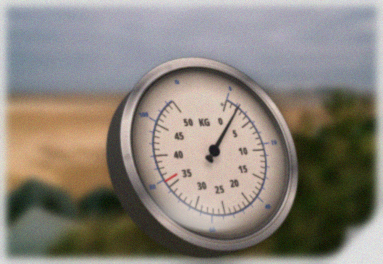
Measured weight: 2 kg
